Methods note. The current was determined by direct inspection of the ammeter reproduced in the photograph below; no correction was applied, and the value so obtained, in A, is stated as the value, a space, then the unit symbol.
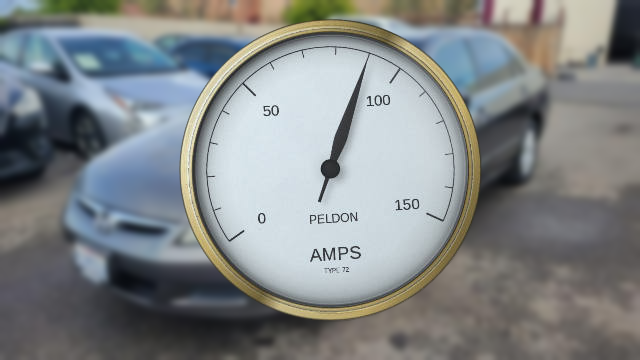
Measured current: 90 A
